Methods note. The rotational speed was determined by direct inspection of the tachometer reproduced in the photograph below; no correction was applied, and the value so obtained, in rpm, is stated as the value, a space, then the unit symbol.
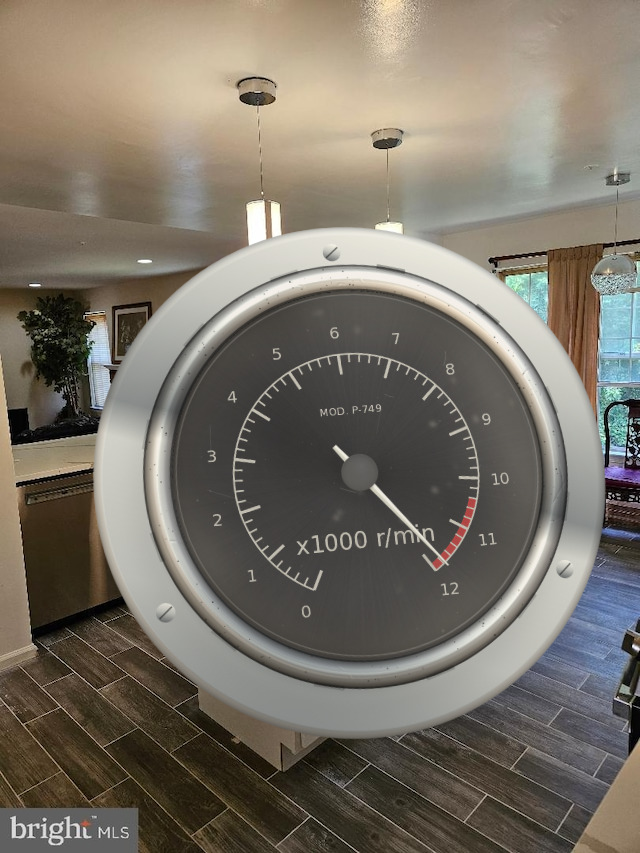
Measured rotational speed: 11800 rpm
